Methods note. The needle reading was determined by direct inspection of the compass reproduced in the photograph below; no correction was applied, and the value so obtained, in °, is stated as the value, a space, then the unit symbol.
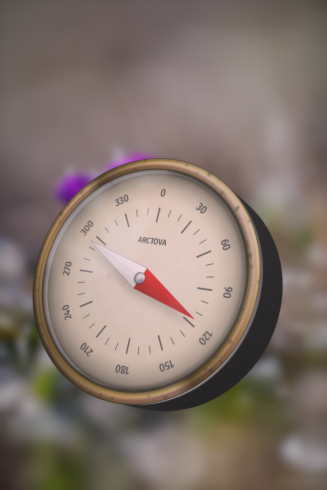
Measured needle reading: 115 °
